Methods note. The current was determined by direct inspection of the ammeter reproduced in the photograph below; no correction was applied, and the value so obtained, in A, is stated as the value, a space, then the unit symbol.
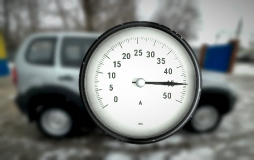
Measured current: 45 A
